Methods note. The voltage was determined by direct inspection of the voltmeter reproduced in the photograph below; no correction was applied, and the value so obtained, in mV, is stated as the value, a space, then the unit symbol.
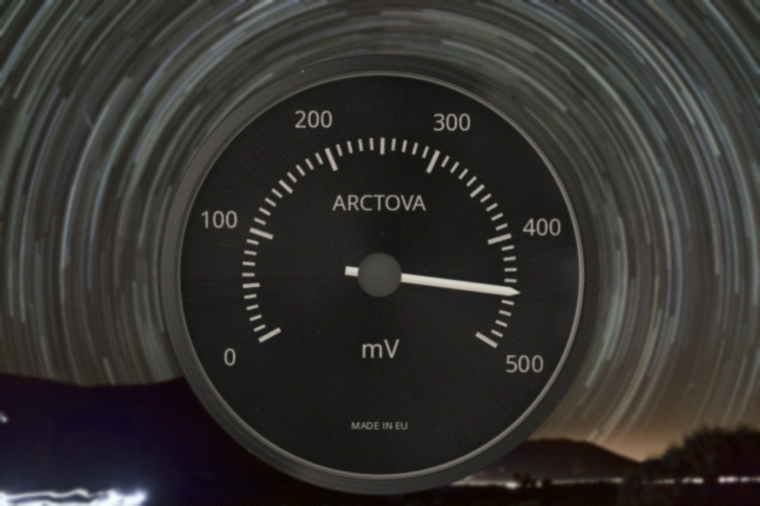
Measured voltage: 450 mV
